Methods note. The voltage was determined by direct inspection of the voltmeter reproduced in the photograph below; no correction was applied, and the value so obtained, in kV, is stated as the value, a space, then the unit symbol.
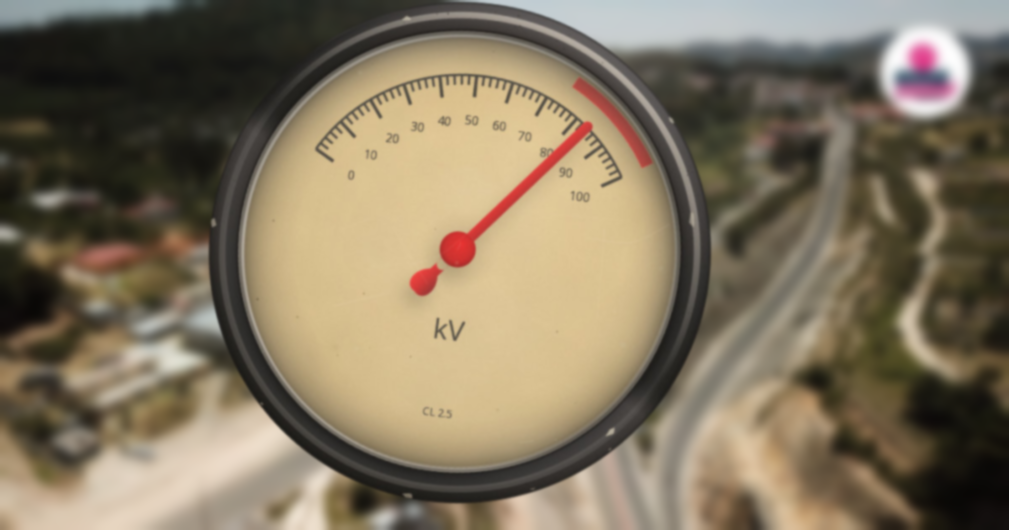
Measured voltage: 84 kV
